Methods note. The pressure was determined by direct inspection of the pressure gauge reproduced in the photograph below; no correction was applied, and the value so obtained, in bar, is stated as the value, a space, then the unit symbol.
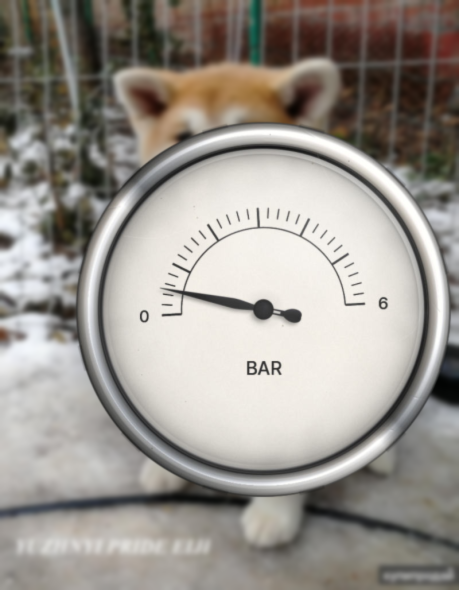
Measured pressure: 0.5 bar
